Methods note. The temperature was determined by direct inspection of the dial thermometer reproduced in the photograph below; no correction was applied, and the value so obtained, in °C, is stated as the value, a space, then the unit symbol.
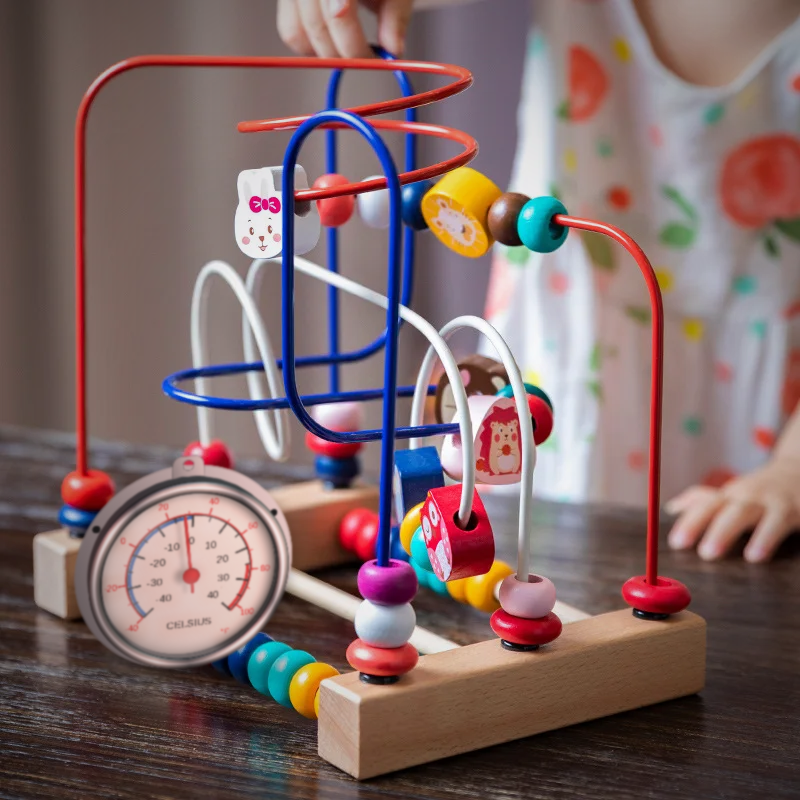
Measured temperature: -2.5 °C
